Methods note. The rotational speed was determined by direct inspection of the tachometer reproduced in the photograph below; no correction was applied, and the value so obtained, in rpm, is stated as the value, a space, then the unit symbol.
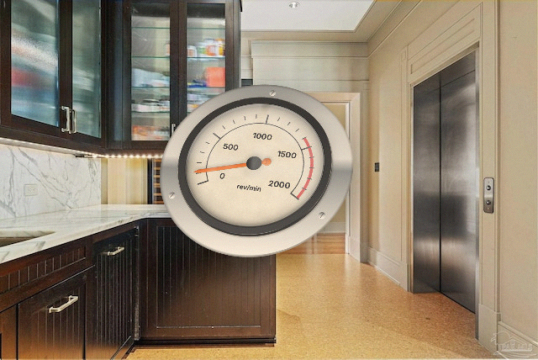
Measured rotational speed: 100 rpm
